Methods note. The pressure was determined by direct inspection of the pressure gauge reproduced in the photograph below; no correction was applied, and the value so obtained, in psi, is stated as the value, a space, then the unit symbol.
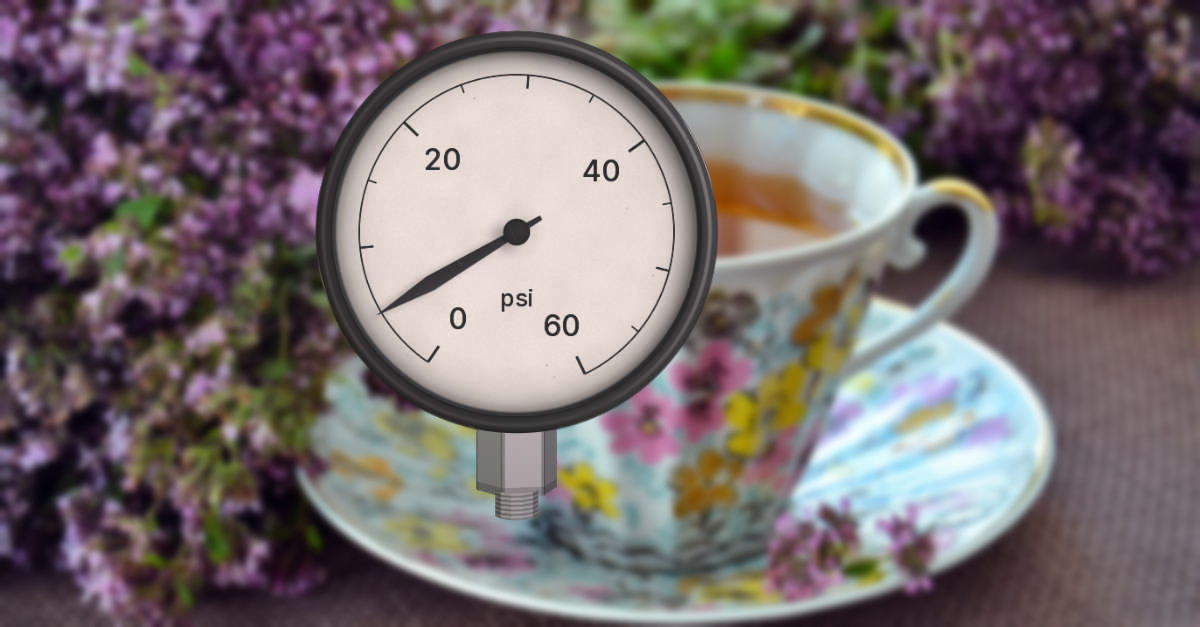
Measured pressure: 5 psi
